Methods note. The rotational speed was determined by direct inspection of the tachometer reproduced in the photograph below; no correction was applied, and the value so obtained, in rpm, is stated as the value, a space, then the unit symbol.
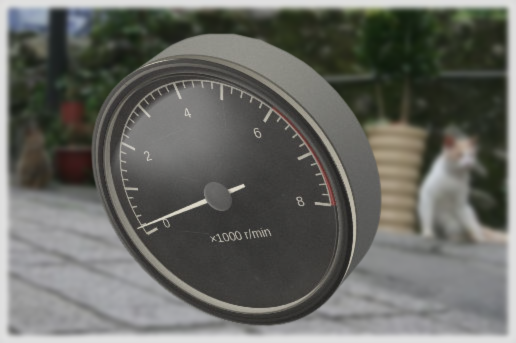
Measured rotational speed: 200 rpm
